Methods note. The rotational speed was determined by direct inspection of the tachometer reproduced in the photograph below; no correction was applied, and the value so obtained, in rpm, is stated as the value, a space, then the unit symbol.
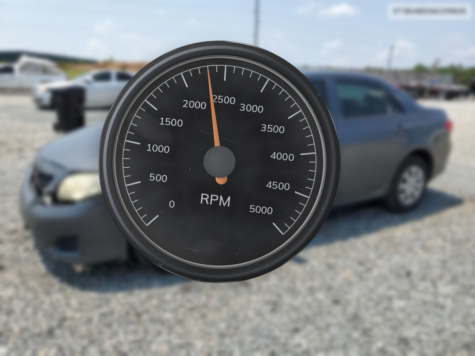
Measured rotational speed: 2300 rpm
